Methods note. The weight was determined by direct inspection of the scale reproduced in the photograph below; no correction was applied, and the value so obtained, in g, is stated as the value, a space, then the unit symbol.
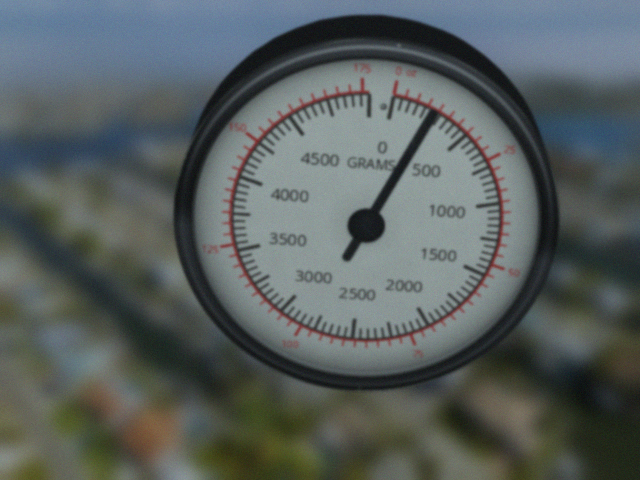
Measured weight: 250 g
